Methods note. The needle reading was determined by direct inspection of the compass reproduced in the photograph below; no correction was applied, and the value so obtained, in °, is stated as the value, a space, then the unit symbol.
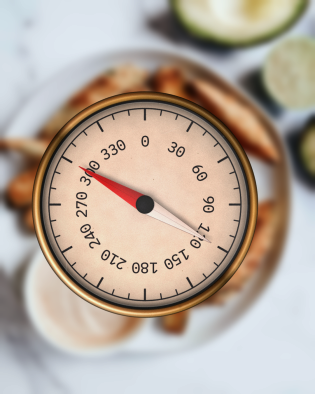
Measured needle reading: 300 °
